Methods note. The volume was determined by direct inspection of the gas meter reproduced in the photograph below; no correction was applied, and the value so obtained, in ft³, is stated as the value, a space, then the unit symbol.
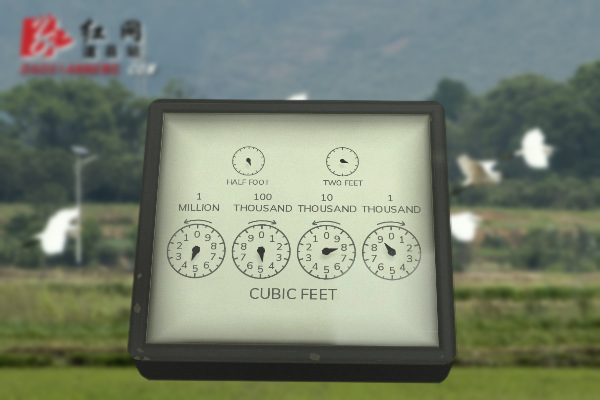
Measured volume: 447900 ft³
